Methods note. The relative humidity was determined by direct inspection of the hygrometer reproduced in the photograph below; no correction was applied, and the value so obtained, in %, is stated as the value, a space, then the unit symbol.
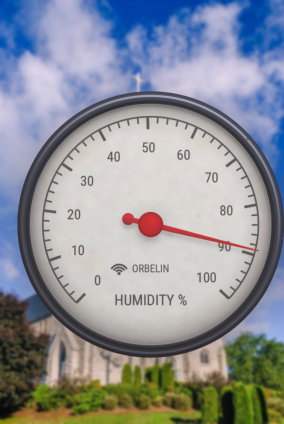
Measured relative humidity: 89 %
